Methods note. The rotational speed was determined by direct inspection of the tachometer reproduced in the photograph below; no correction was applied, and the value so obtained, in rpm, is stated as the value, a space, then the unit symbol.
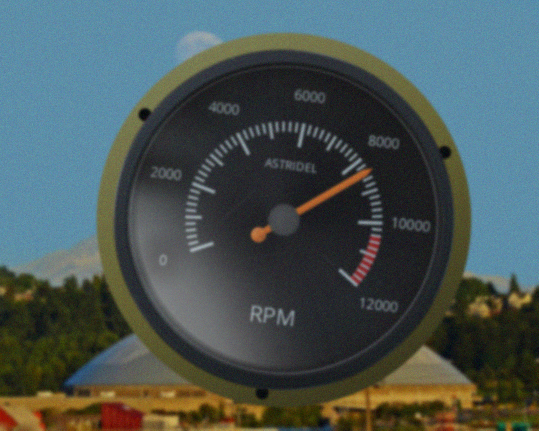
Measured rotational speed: 8400 rpm
